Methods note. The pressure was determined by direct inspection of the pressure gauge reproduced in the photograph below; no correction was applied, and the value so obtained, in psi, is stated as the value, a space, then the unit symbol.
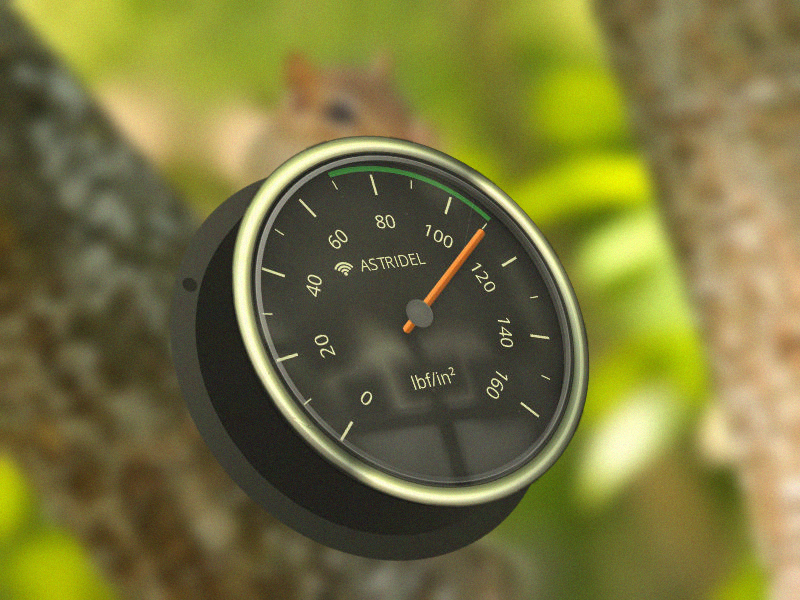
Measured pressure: 110 psi
